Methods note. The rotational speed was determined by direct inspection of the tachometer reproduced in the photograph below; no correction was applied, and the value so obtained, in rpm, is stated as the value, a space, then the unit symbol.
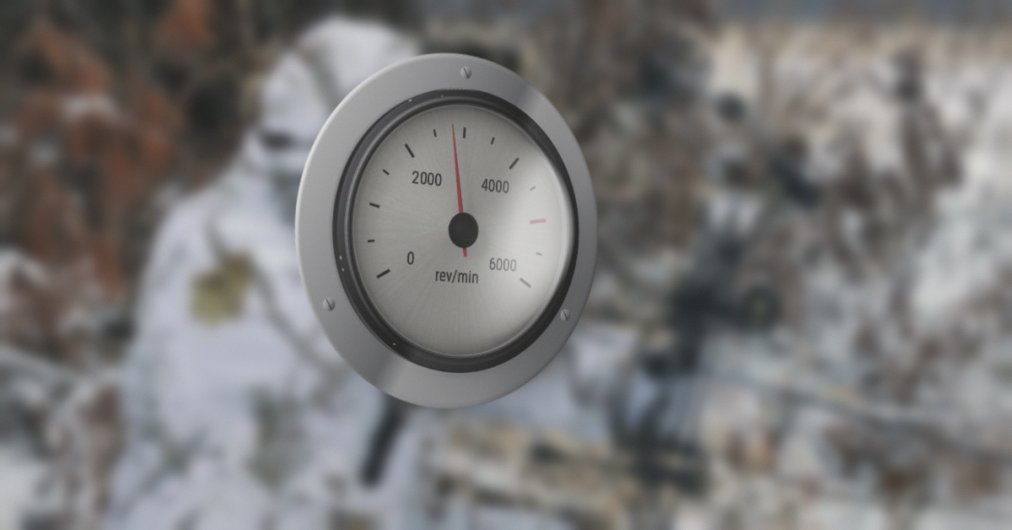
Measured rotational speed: 2750 rpm
